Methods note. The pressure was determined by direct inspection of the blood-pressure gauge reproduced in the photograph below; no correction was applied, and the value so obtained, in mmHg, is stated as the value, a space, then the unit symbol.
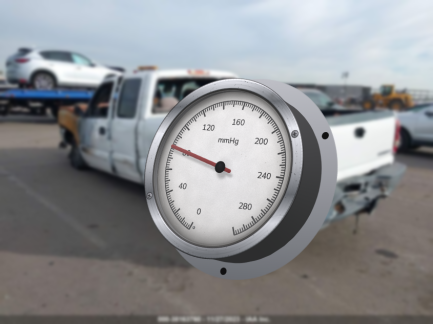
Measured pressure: 80 mmHg
